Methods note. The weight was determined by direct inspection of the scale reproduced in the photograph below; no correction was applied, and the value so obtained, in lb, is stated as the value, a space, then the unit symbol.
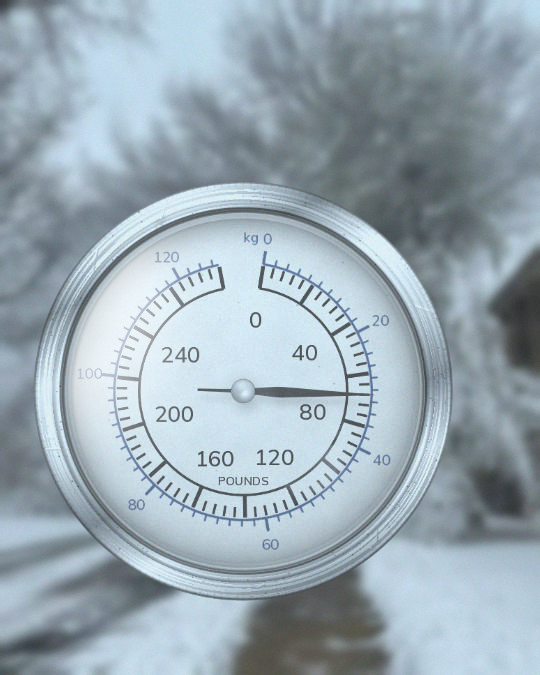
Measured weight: 68 lb
